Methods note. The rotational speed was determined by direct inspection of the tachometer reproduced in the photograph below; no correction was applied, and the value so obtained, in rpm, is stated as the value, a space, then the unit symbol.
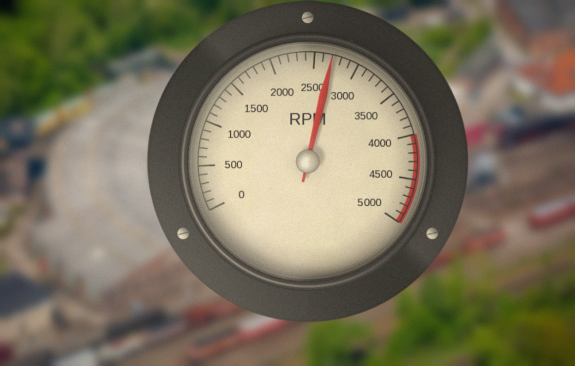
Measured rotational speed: 2700 rpm
